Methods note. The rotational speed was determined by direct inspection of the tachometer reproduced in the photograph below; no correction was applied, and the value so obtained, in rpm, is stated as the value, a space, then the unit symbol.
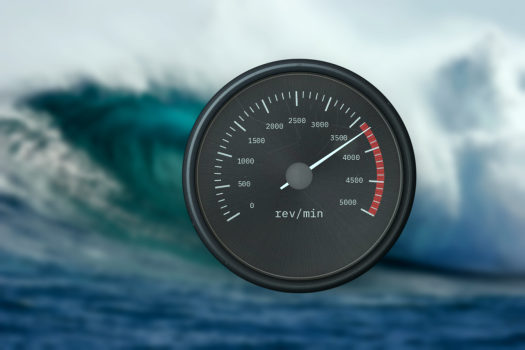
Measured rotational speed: 3700 rpm
